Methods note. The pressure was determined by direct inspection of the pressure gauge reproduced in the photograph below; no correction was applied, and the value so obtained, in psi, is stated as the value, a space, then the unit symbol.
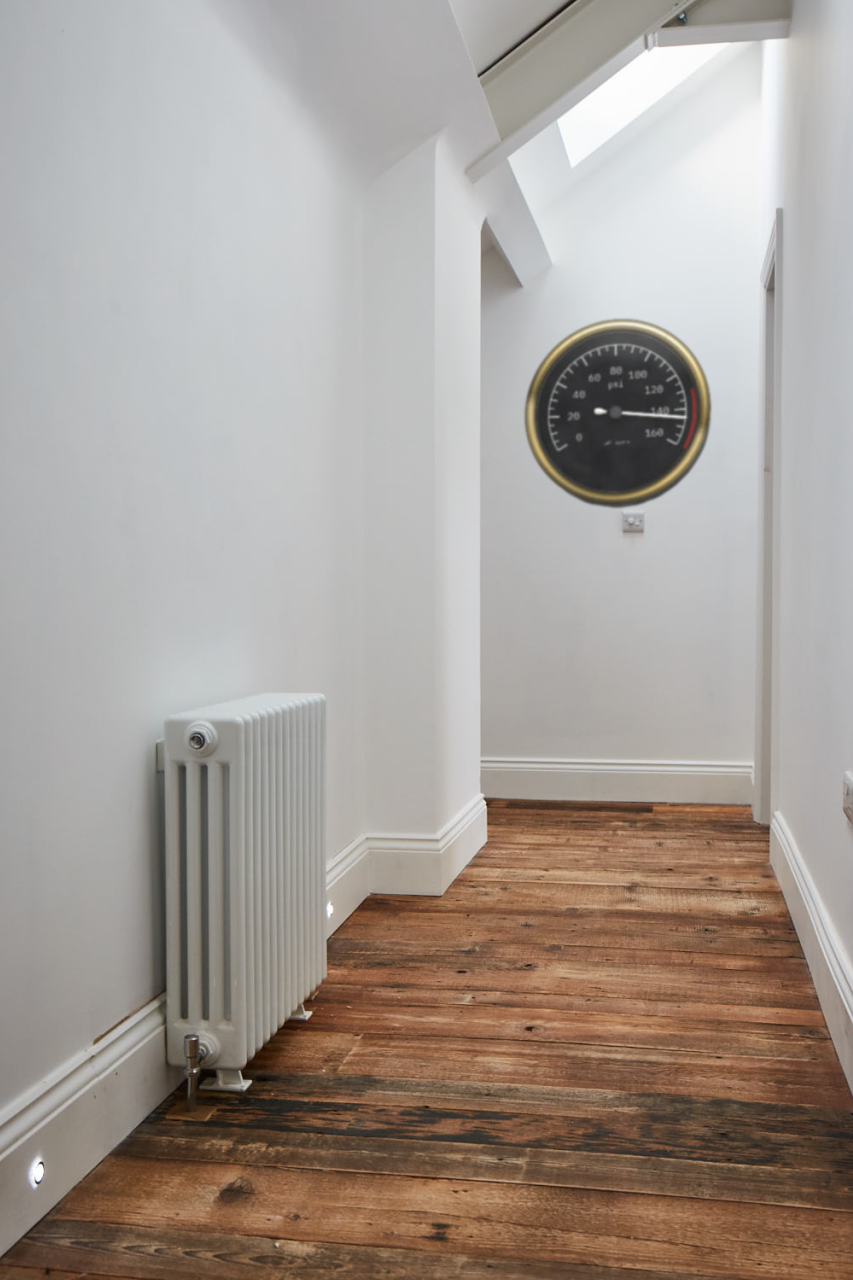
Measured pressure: 145 psi
